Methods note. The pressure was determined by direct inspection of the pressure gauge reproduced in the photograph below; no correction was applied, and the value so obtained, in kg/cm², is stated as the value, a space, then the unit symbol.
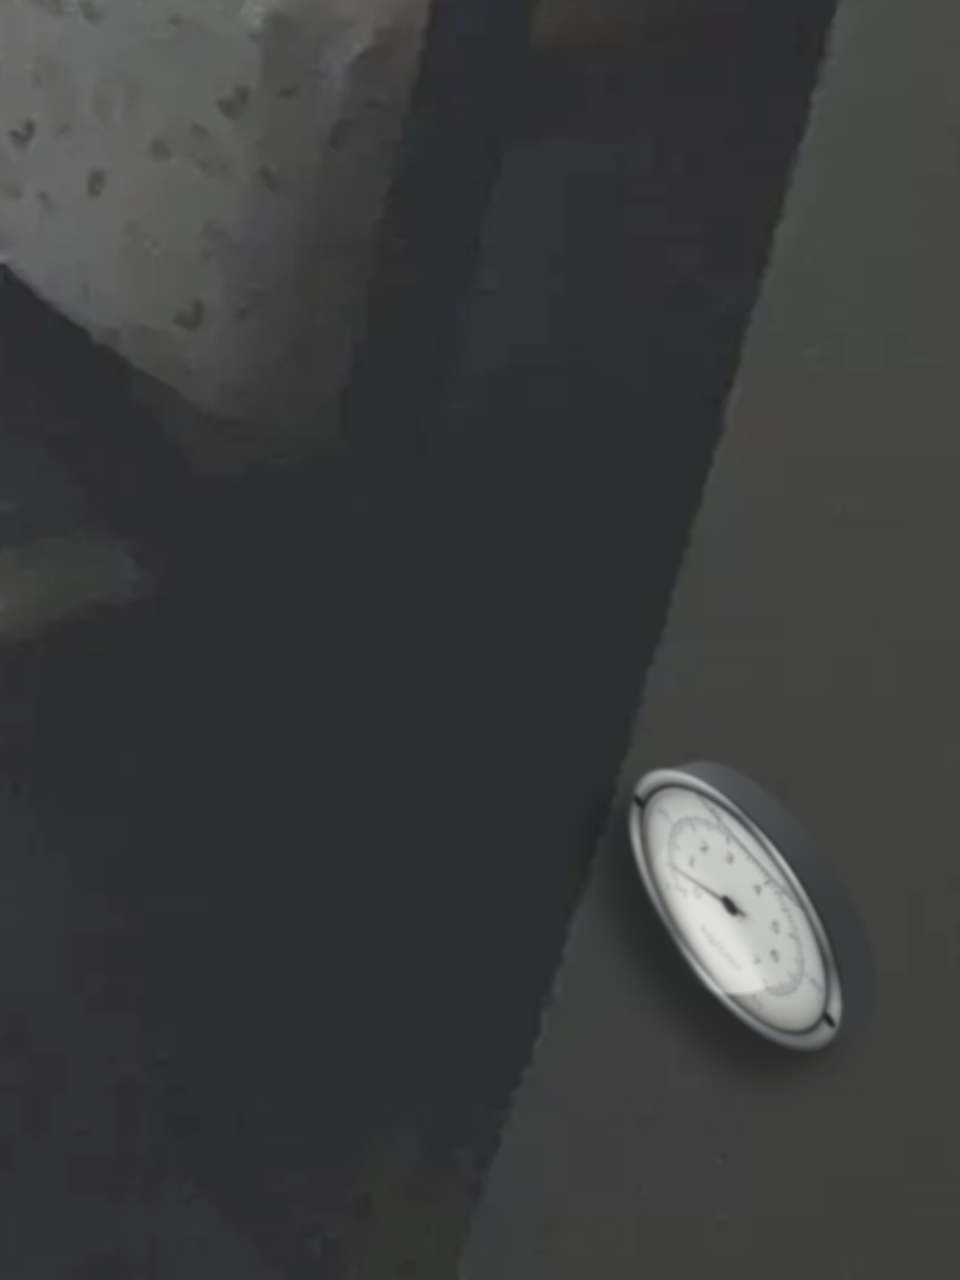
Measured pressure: 0.5 kg/cm²
